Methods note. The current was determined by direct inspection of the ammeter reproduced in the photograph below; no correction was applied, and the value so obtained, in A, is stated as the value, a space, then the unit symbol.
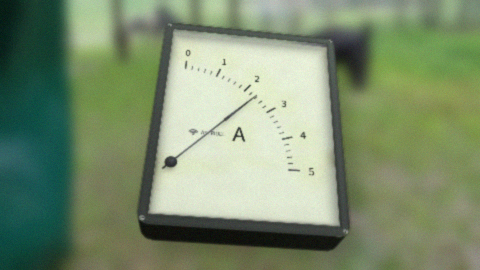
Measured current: 2.4 A
